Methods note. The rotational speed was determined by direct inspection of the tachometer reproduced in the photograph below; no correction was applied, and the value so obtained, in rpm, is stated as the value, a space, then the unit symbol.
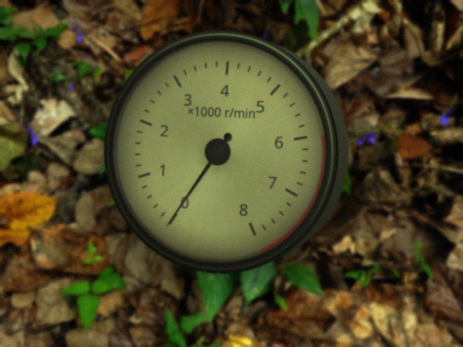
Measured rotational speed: 0 rpm
